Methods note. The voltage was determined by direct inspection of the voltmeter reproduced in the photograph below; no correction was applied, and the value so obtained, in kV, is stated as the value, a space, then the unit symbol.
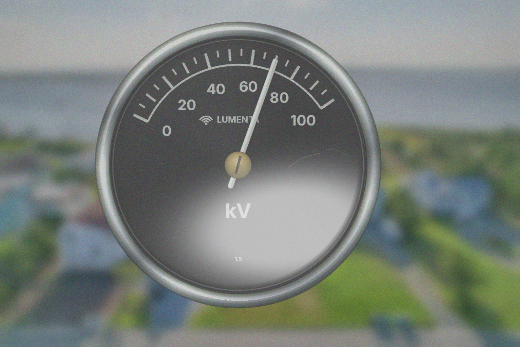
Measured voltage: 70 kV
